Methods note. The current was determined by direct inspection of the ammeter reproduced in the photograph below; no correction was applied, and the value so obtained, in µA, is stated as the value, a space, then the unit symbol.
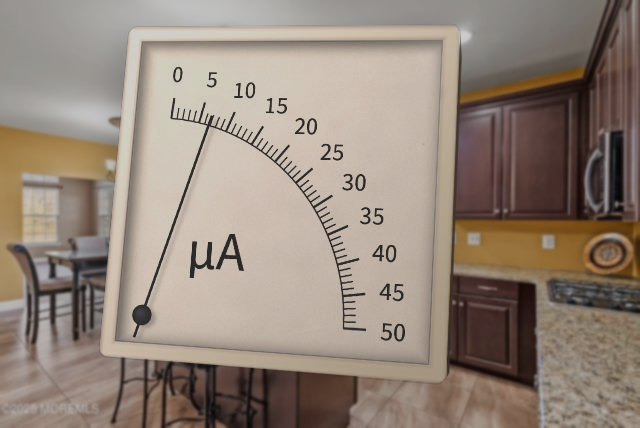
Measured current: 7 µA
